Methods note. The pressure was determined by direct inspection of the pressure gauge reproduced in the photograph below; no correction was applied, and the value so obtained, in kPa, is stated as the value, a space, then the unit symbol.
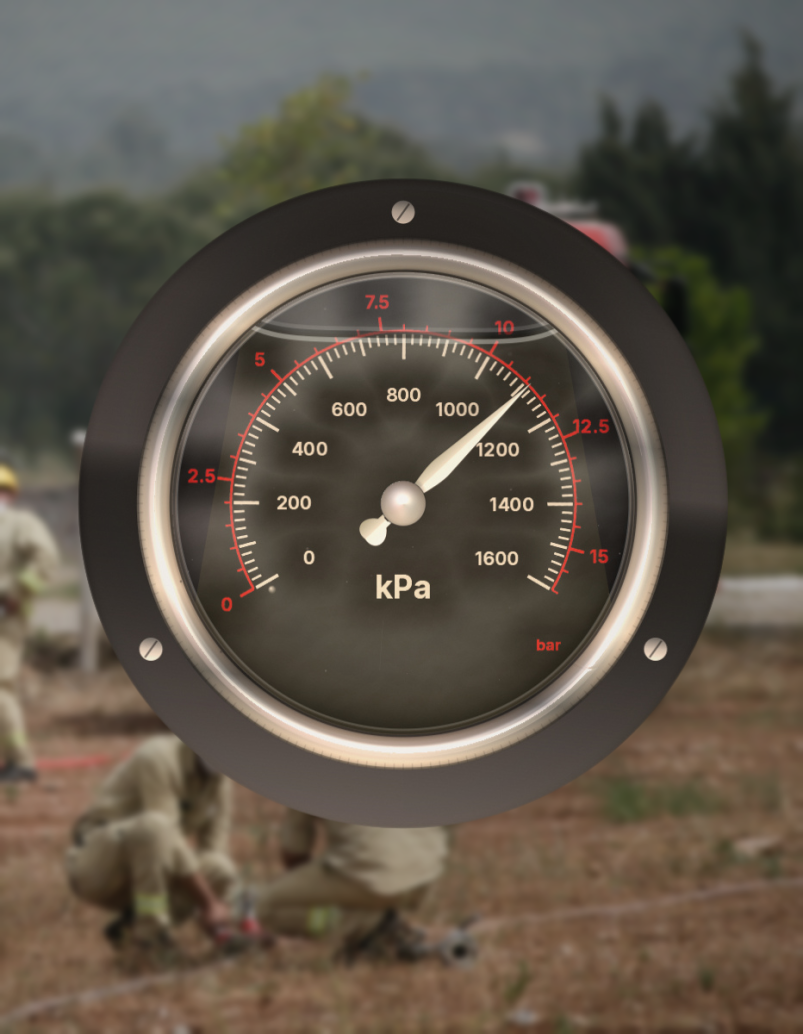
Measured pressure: 1110 kPa
